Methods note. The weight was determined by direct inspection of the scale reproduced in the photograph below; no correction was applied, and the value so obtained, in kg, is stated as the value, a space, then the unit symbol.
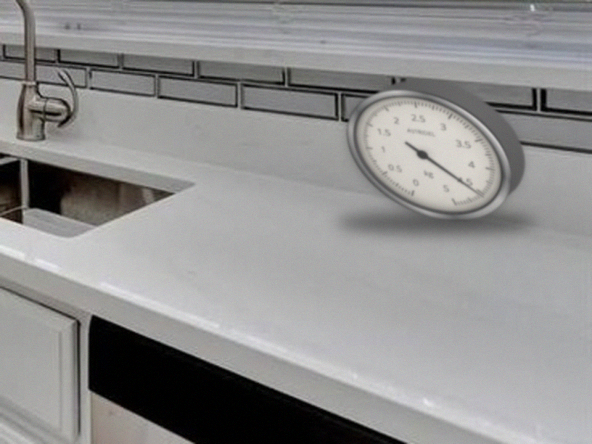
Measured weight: 4.5 kg
